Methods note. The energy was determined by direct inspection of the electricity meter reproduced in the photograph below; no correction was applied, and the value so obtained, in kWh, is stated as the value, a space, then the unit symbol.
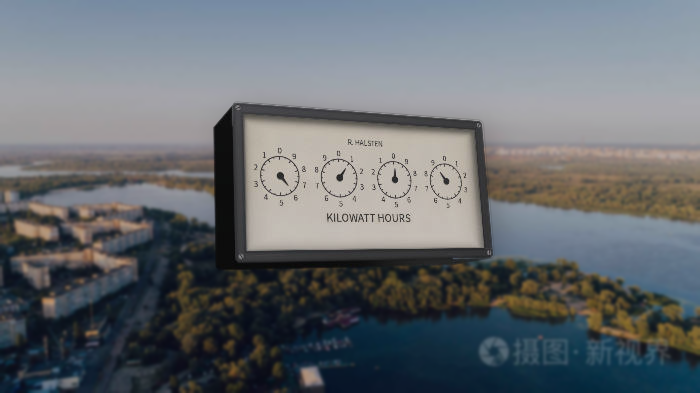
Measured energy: 6099 kWh
